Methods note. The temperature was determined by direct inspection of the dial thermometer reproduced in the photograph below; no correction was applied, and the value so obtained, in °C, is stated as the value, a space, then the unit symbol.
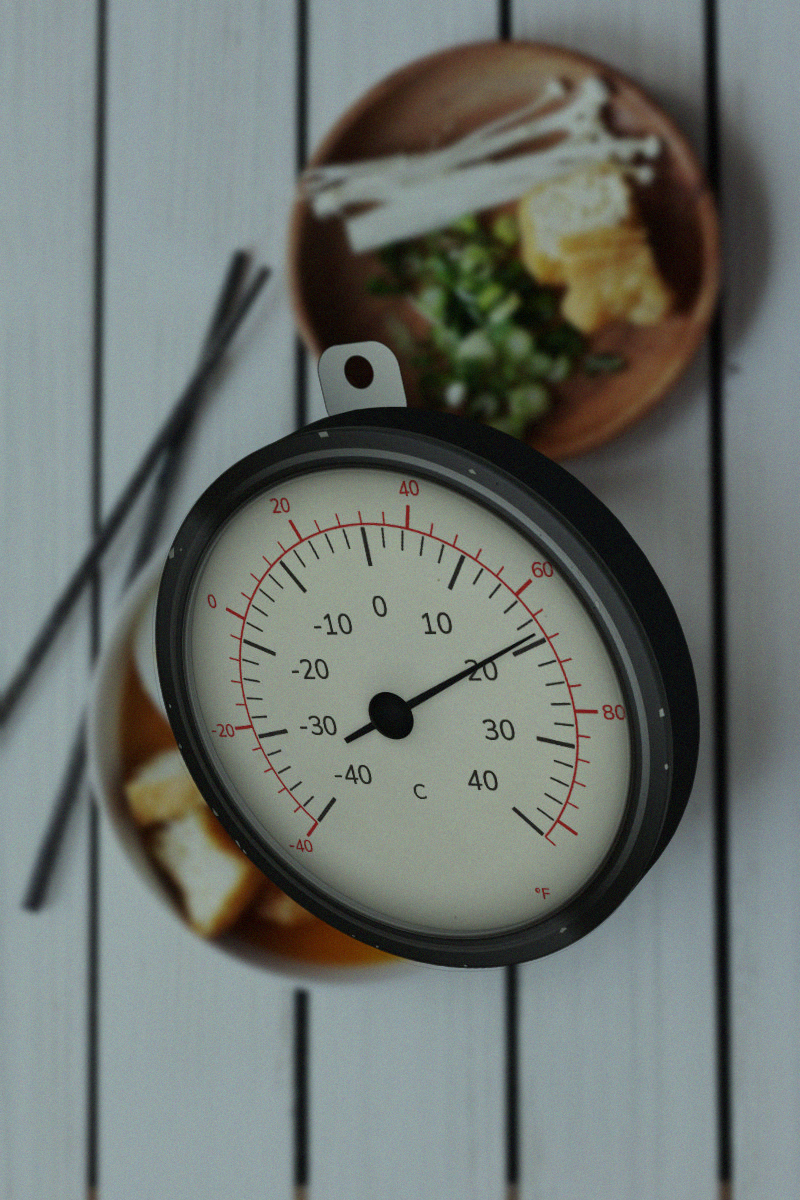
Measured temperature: 19 °C
